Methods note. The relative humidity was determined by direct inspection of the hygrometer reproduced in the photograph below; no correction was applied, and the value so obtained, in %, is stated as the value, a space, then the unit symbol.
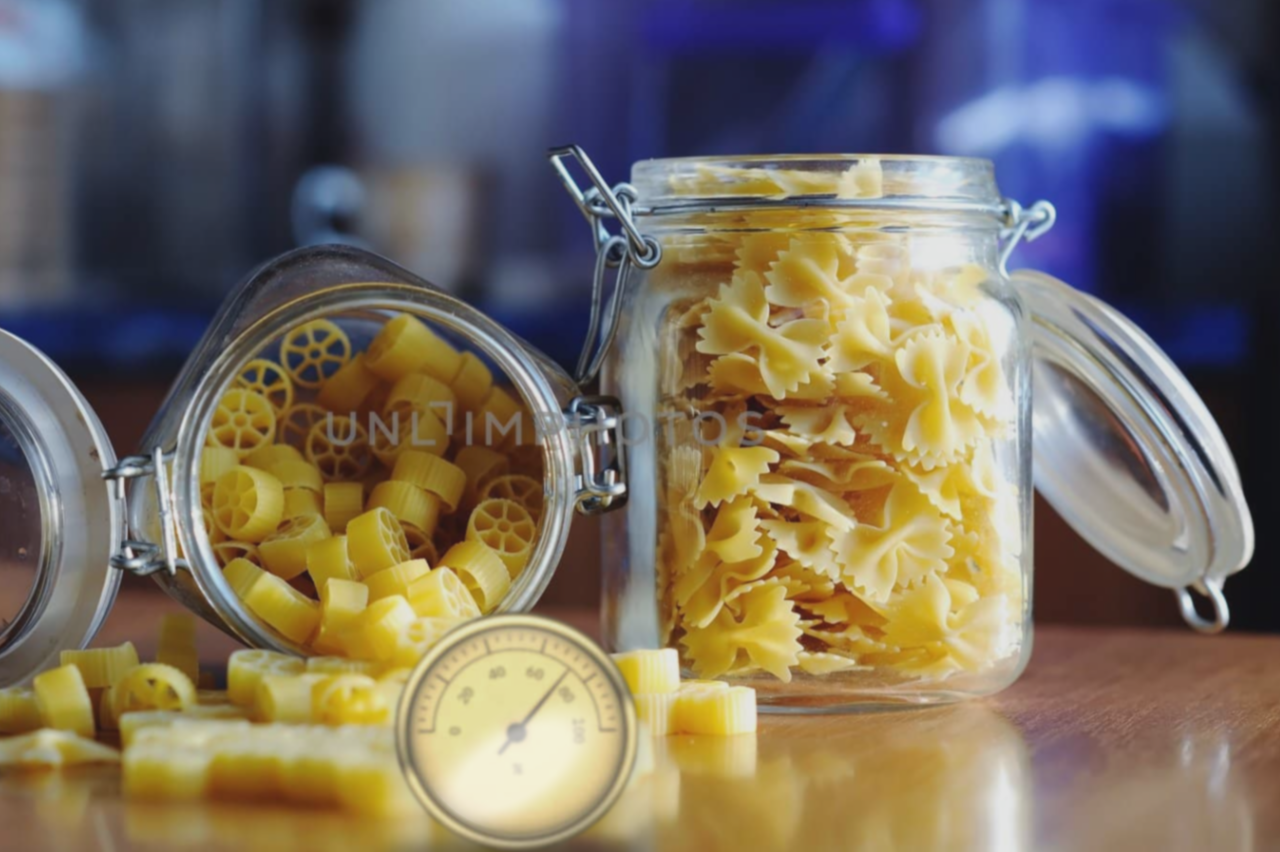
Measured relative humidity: 72 %
